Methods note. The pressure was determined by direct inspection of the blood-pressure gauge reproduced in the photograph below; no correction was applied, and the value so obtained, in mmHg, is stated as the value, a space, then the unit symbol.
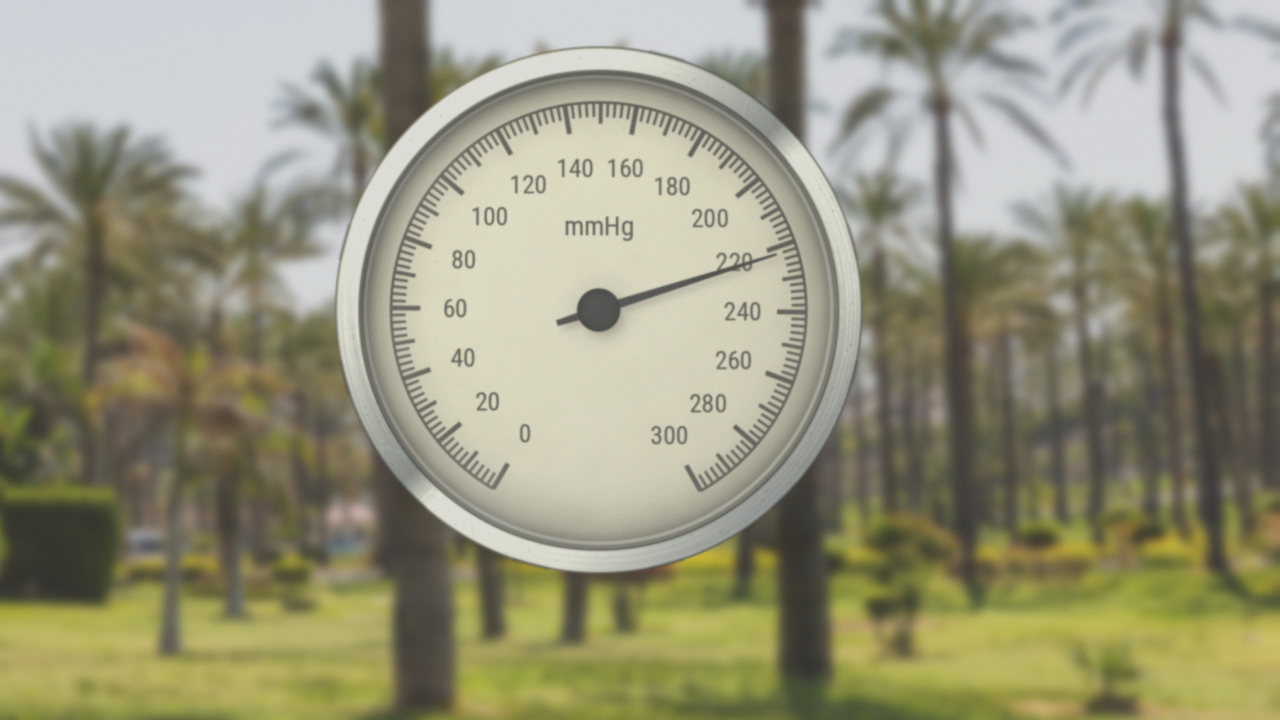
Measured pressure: 222 mmHg
